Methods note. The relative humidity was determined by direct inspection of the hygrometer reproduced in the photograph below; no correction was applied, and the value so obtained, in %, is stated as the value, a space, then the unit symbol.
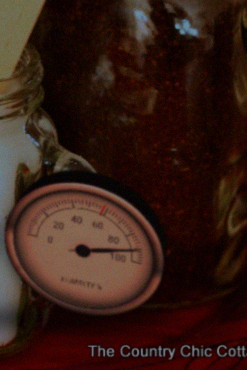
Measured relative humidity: 90 %
